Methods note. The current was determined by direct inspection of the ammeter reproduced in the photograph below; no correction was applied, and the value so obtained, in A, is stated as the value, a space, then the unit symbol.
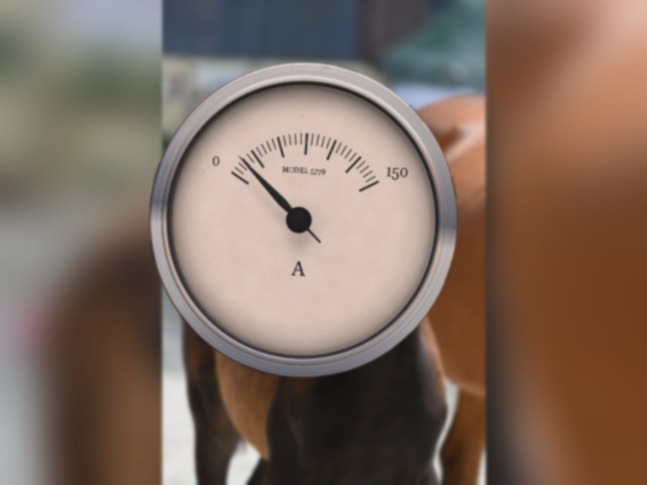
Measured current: 15 A
